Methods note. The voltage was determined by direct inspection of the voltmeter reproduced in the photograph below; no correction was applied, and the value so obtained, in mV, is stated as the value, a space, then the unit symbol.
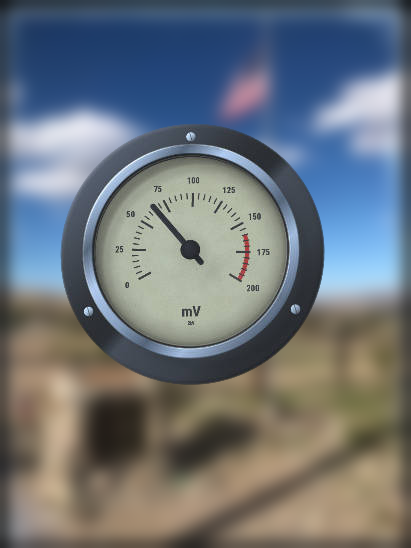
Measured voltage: 65 mV
